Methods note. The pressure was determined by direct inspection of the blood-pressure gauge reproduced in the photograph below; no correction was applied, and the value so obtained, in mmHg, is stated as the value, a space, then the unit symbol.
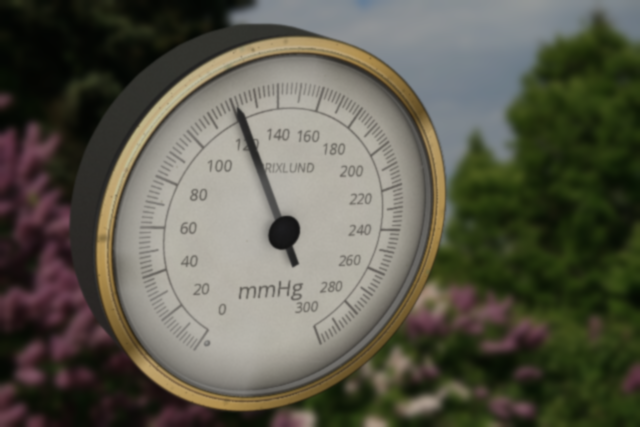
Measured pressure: 120 mmHg
